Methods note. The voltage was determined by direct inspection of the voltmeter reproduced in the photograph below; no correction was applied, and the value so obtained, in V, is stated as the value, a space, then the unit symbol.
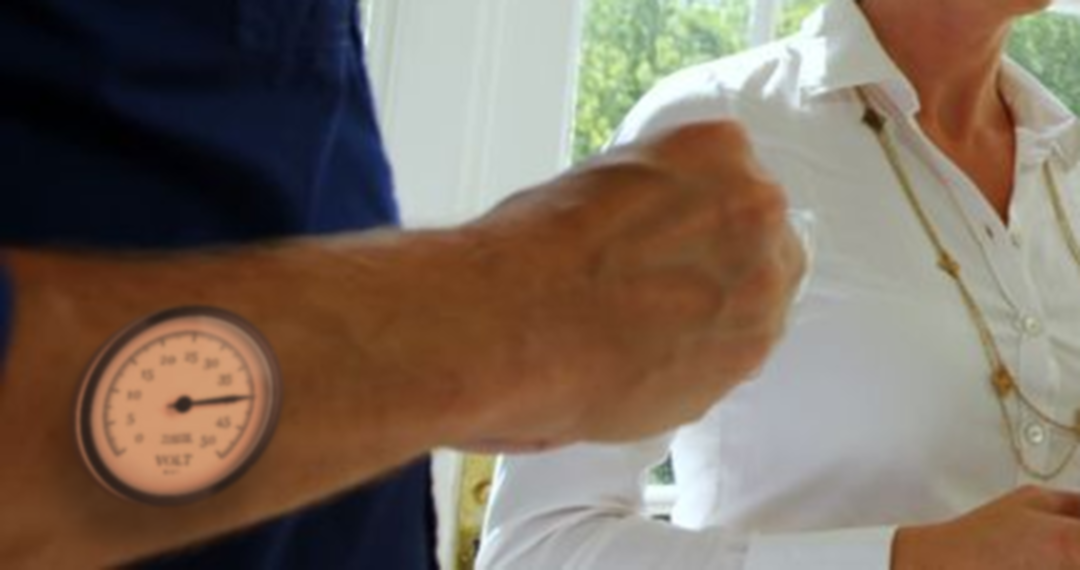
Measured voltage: 40 V
